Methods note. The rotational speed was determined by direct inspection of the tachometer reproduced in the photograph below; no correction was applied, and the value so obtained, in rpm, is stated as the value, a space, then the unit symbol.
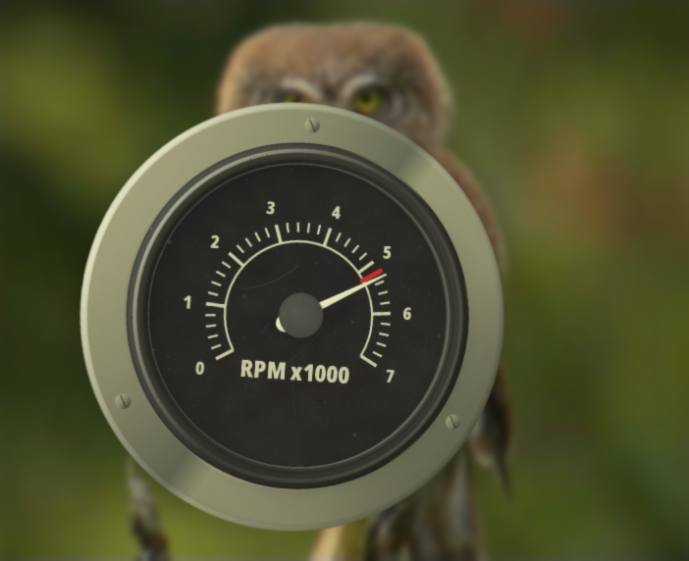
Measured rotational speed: 5300 rpm
